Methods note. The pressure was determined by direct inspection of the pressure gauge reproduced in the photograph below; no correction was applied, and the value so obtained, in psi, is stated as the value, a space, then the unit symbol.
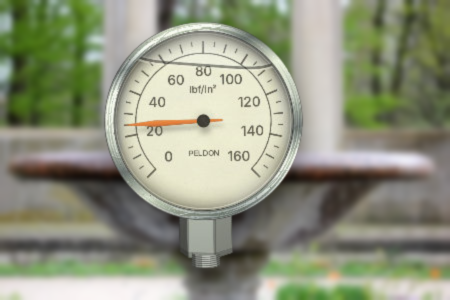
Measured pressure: 25 psi
